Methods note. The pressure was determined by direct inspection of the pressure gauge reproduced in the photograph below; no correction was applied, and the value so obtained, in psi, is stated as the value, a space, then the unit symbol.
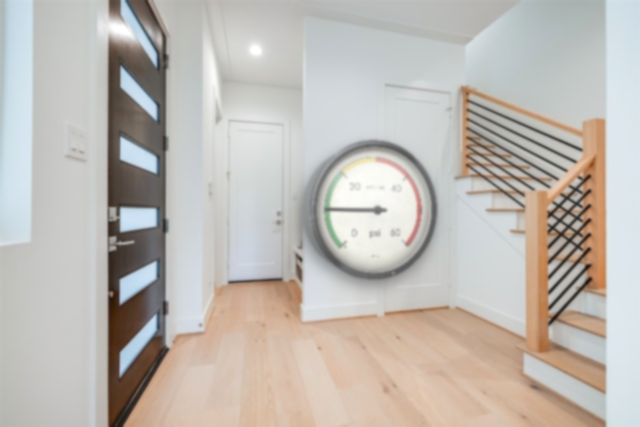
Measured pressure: 10 psi
